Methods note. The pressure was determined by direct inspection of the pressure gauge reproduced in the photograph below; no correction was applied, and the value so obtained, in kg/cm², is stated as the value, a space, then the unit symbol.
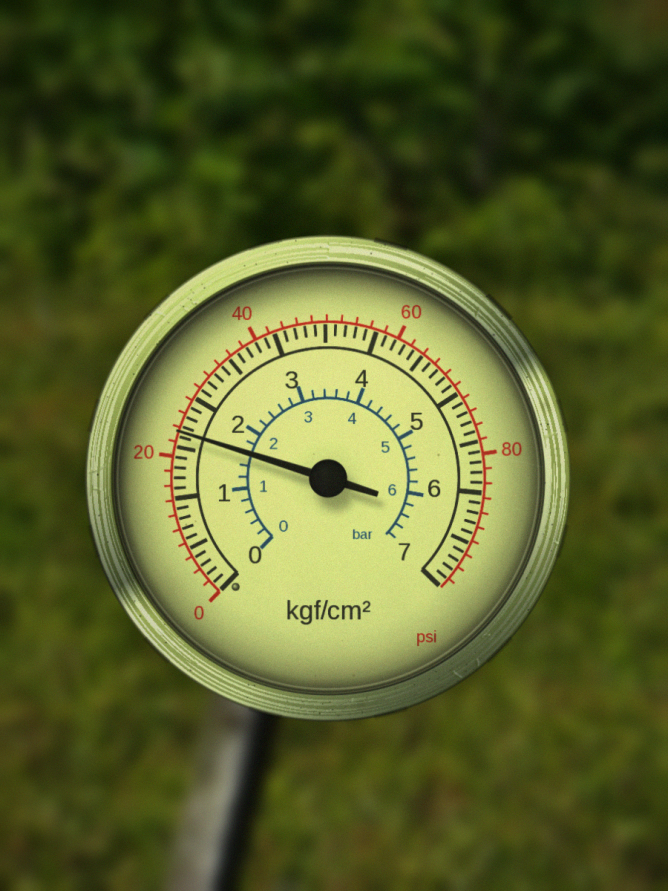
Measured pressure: 1.65 kg/cm²
